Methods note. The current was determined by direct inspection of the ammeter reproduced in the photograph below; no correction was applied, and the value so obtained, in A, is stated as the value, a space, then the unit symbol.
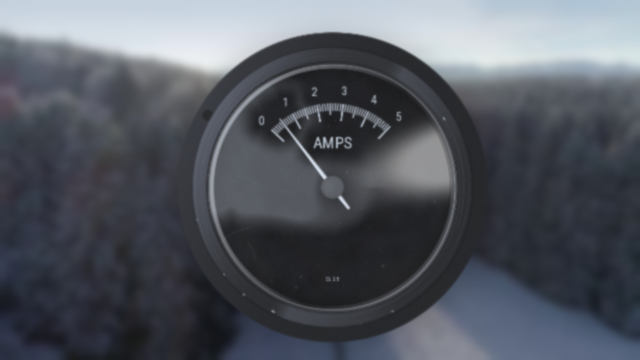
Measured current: 0.5 A
